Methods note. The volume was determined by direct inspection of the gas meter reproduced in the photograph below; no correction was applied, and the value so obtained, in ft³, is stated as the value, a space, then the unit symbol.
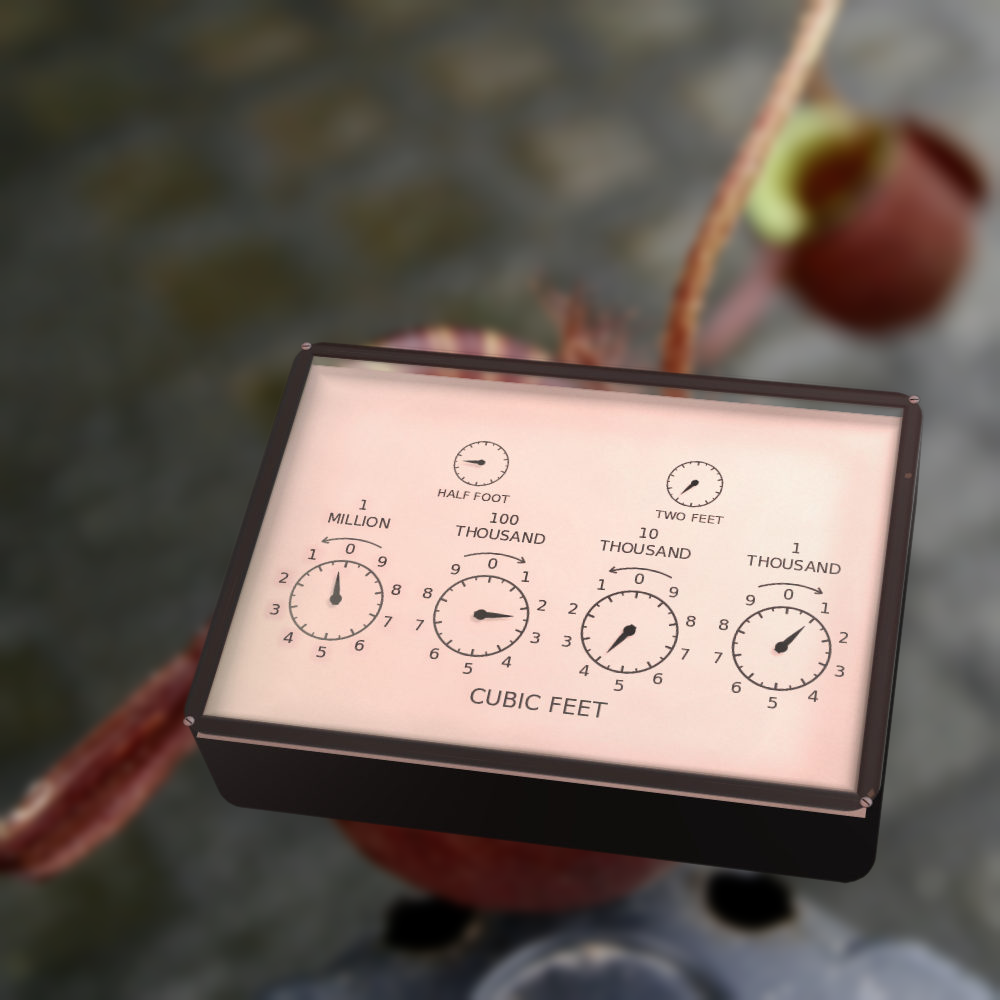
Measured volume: 24100 ft³
